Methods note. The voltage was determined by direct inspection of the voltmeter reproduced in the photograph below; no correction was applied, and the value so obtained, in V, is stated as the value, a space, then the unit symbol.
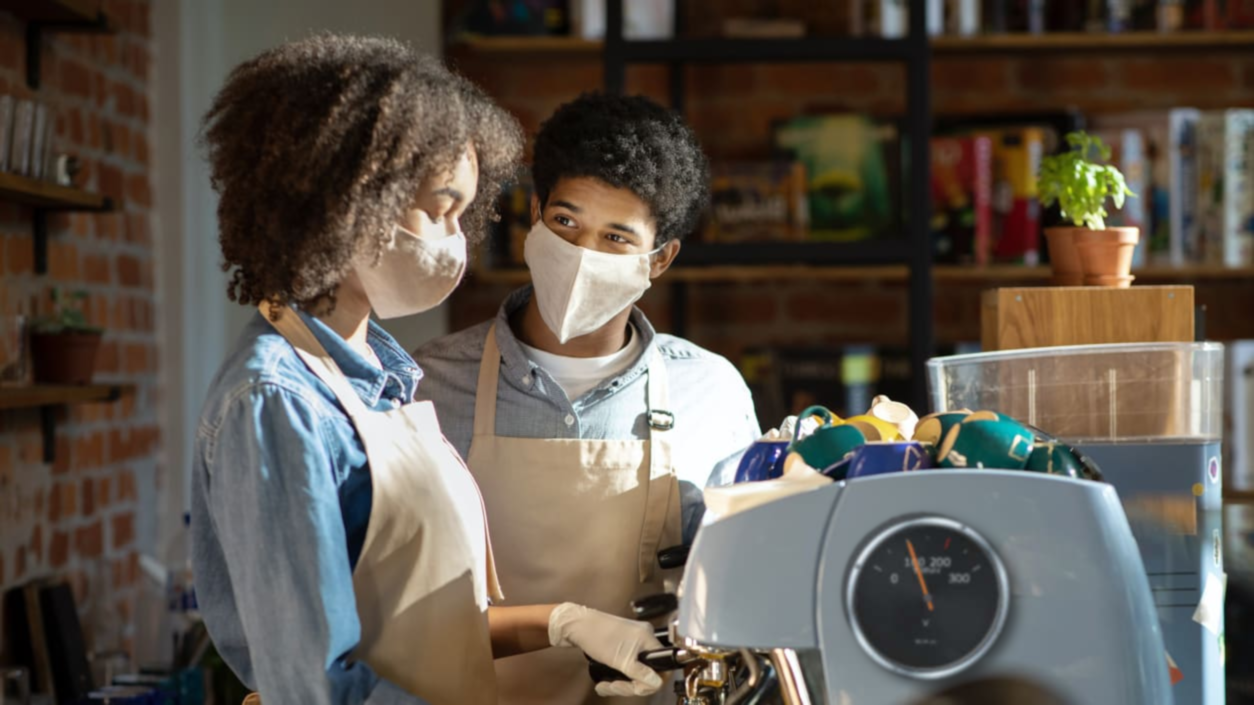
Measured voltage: 100 V
